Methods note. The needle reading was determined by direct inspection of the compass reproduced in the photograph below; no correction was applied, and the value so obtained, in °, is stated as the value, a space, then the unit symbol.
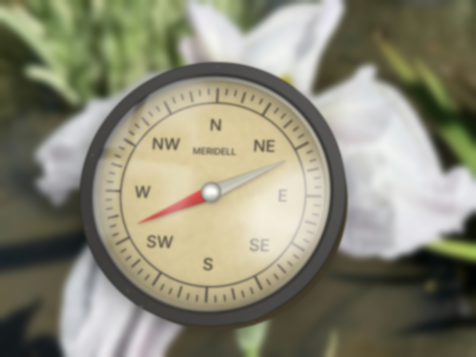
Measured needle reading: 245 °
